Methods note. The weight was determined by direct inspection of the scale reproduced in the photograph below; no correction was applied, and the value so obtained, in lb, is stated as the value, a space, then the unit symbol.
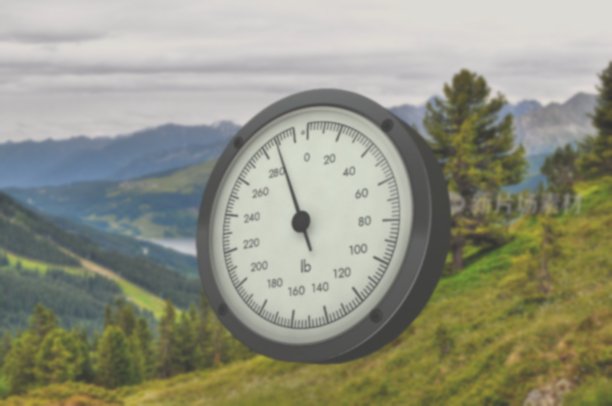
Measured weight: 290 lb
